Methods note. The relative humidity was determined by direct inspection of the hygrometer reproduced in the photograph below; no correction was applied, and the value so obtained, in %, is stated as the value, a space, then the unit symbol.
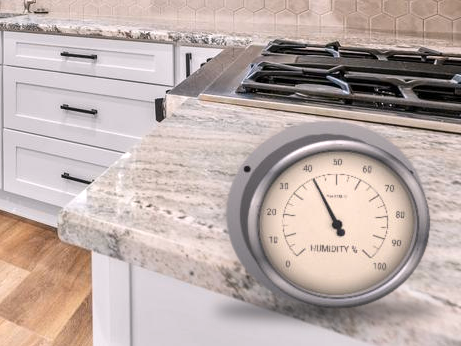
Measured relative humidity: 40 %
